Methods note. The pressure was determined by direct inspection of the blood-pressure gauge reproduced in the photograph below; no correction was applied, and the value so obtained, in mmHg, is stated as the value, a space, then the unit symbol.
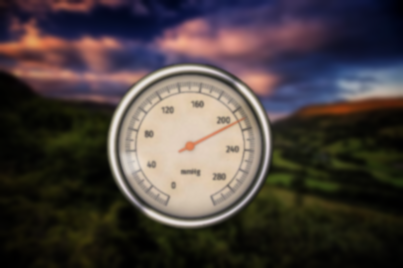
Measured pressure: 210 mmHg
